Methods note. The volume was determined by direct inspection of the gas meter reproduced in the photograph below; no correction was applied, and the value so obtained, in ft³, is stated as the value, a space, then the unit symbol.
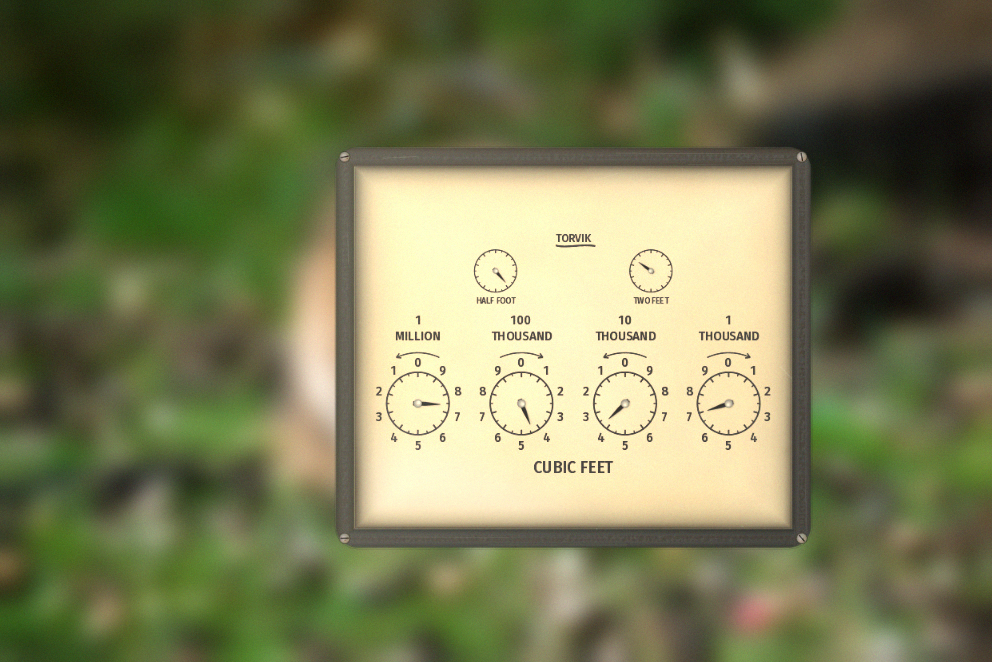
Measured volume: 743700 ft³
